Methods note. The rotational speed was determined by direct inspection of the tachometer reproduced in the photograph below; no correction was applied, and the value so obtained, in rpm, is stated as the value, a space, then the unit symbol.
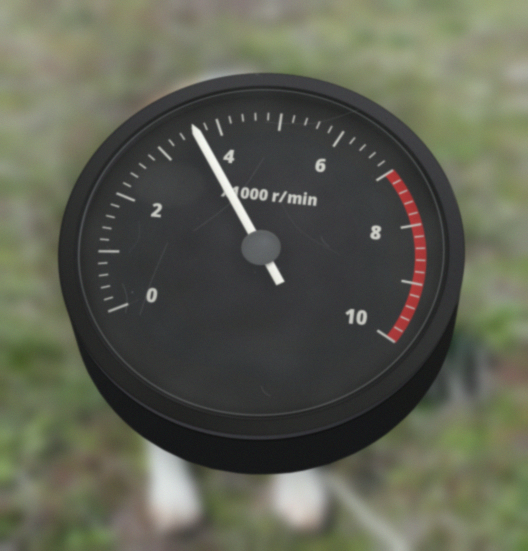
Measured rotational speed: 3600 rpm
